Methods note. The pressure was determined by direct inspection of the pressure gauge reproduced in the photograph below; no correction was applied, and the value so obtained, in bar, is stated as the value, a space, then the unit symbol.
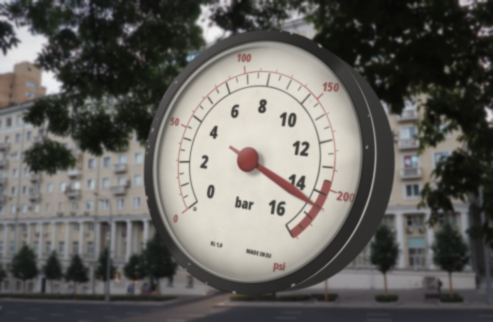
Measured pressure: 14.5 bar
